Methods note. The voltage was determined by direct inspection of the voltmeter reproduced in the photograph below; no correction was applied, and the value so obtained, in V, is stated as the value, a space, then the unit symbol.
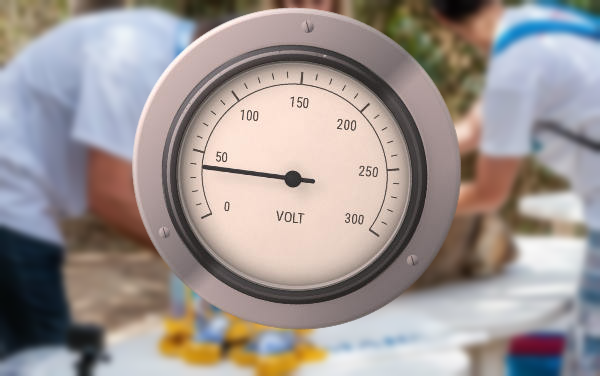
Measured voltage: 40 V
